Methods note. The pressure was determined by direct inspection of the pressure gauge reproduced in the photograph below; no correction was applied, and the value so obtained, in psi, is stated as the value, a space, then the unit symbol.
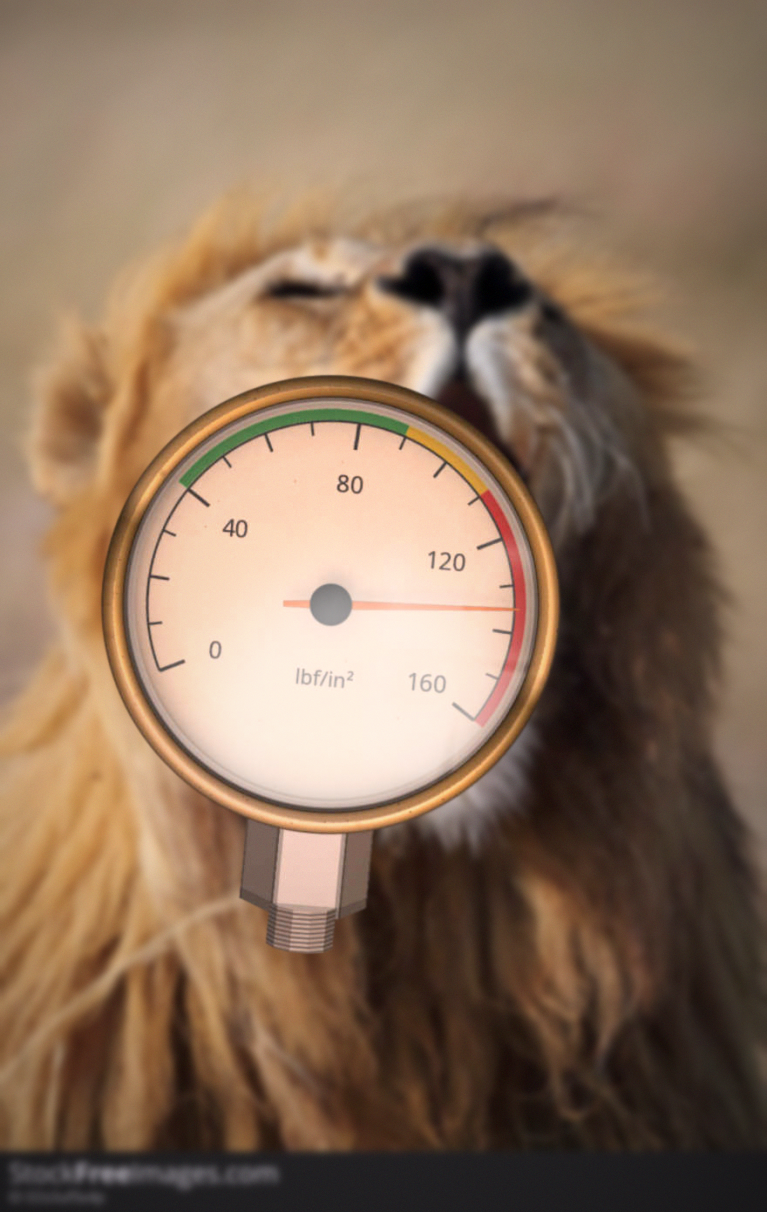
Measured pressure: 135 psi
